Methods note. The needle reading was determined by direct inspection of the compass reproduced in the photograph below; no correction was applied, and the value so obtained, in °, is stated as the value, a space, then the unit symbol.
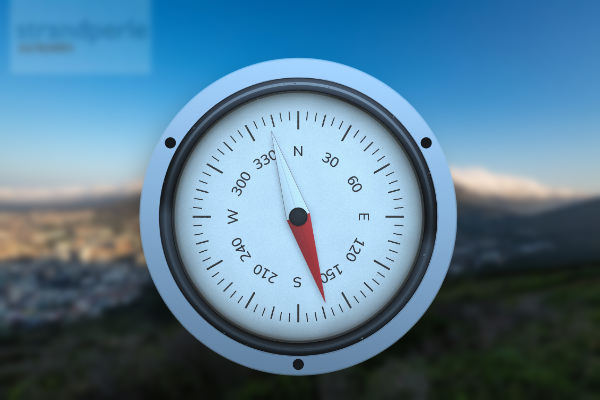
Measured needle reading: 162.5 °
